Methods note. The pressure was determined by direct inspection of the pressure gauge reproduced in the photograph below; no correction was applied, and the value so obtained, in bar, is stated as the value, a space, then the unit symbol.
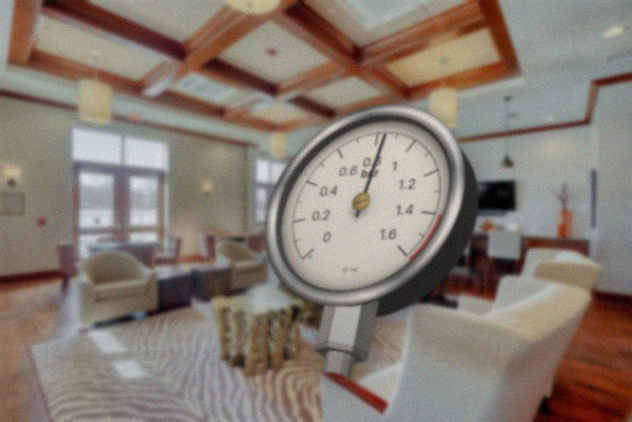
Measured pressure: 0.85 bar
